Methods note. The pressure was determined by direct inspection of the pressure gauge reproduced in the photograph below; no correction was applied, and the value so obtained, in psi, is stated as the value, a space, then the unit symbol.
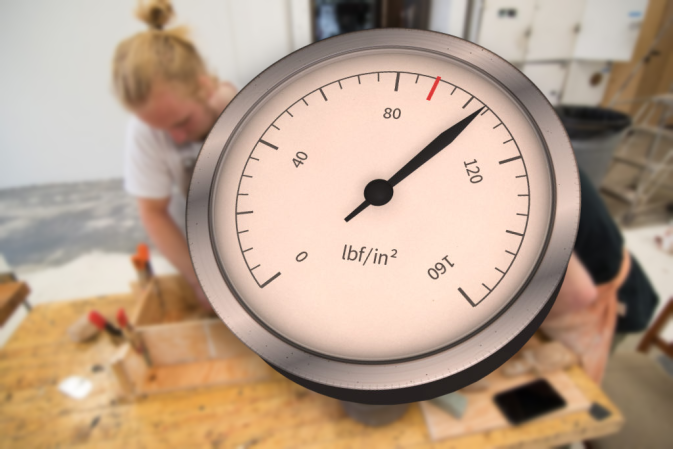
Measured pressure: 105 psi
